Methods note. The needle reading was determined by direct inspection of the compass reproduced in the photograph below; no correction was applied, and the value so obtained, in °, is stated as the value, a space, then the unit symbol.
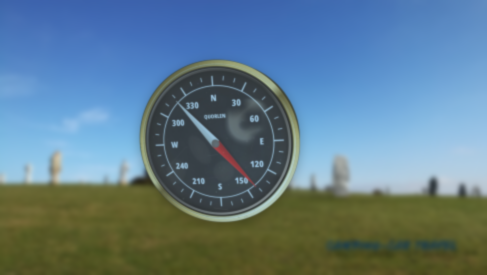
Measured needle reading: 140 °
